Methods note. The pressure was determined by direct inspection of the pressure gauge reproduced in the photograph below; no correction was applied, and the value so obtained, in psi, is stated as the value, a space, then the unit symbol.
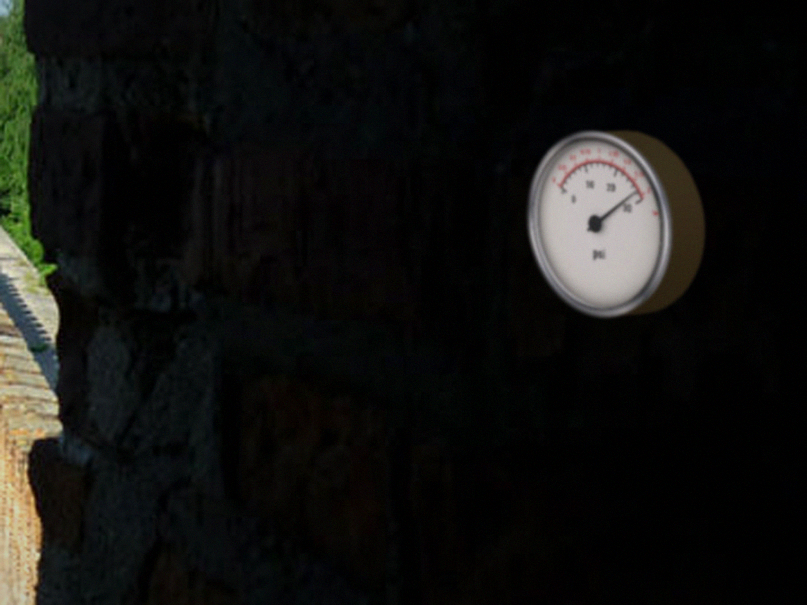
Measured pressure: 28 psi
